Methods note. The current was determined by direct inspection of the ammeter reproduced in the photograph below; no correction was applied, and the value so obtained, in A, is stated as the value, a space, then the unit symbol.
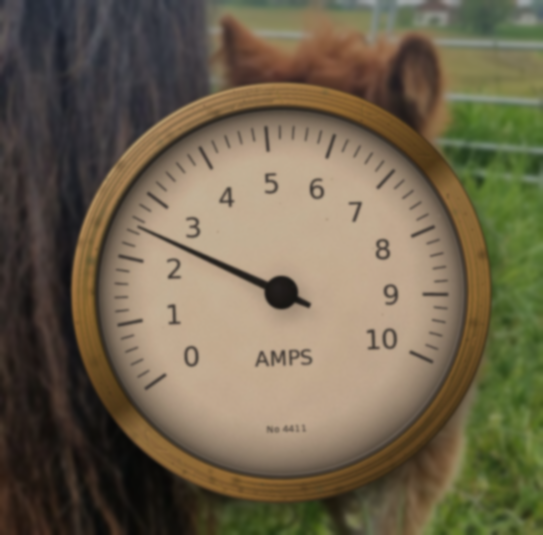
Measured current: 2.5 A
